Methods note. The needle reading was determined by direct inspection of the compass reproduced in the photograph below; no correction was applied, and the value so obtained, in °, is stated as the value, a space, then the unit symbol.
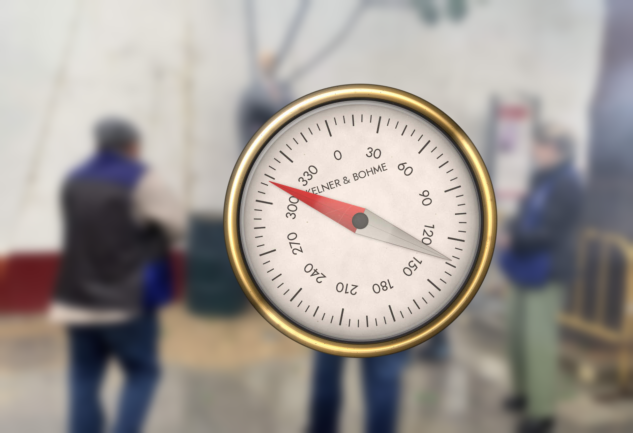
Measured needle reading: 312.5 °
